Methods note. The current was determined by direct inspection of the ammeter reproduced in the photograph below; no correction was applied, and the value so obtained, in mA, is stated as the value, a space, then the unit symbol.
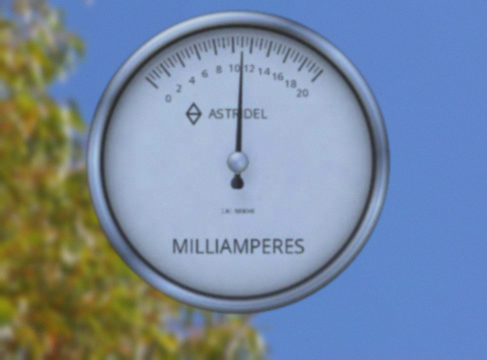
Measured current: 11 mA
